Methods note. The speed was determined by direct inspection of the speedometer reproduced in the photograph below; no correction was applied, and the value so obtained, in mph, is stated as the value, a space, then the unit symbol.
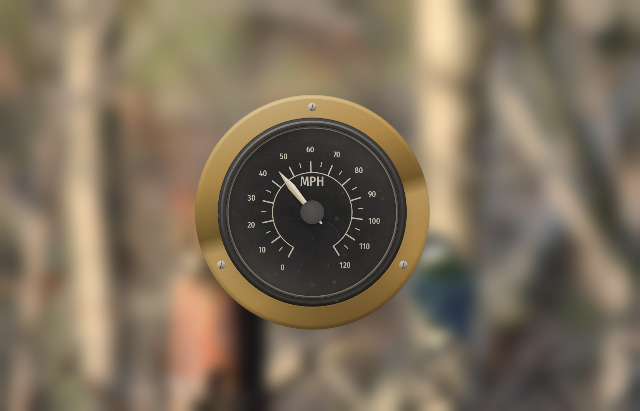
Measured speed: 45 mph
